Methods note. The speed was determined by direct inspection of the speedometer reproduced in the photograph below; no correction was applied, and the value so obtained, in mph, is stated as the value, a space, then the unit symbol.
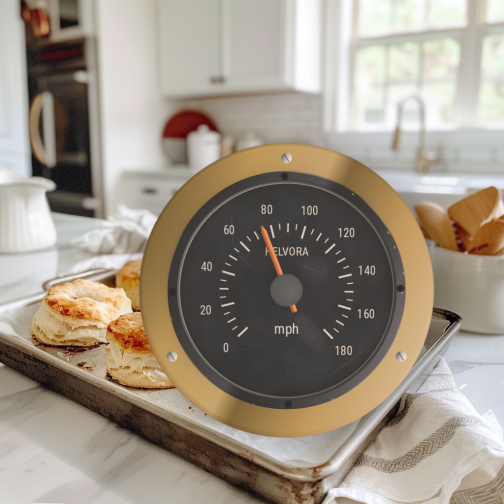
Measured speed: 75 mph
